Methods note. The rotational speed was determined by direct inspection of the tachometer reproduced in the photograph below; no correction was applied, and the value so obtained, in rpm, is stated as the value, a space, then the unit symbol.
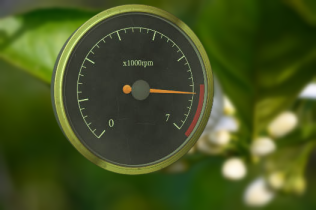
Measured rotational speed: 6000 rpm
